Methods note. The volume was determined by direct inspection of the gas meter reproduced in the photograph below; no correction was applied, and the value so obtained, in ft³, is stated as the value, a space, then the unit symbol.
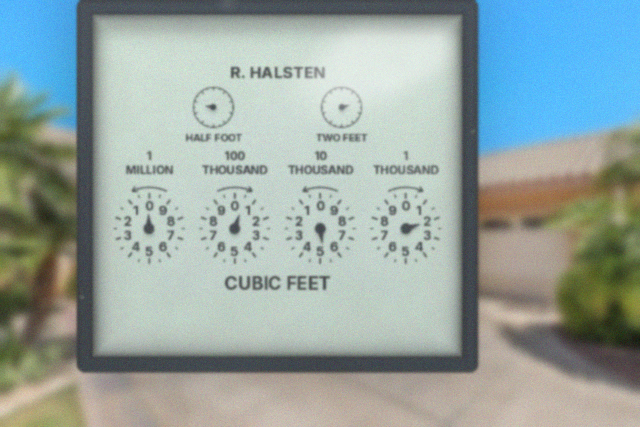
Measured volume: 5200 ft³
